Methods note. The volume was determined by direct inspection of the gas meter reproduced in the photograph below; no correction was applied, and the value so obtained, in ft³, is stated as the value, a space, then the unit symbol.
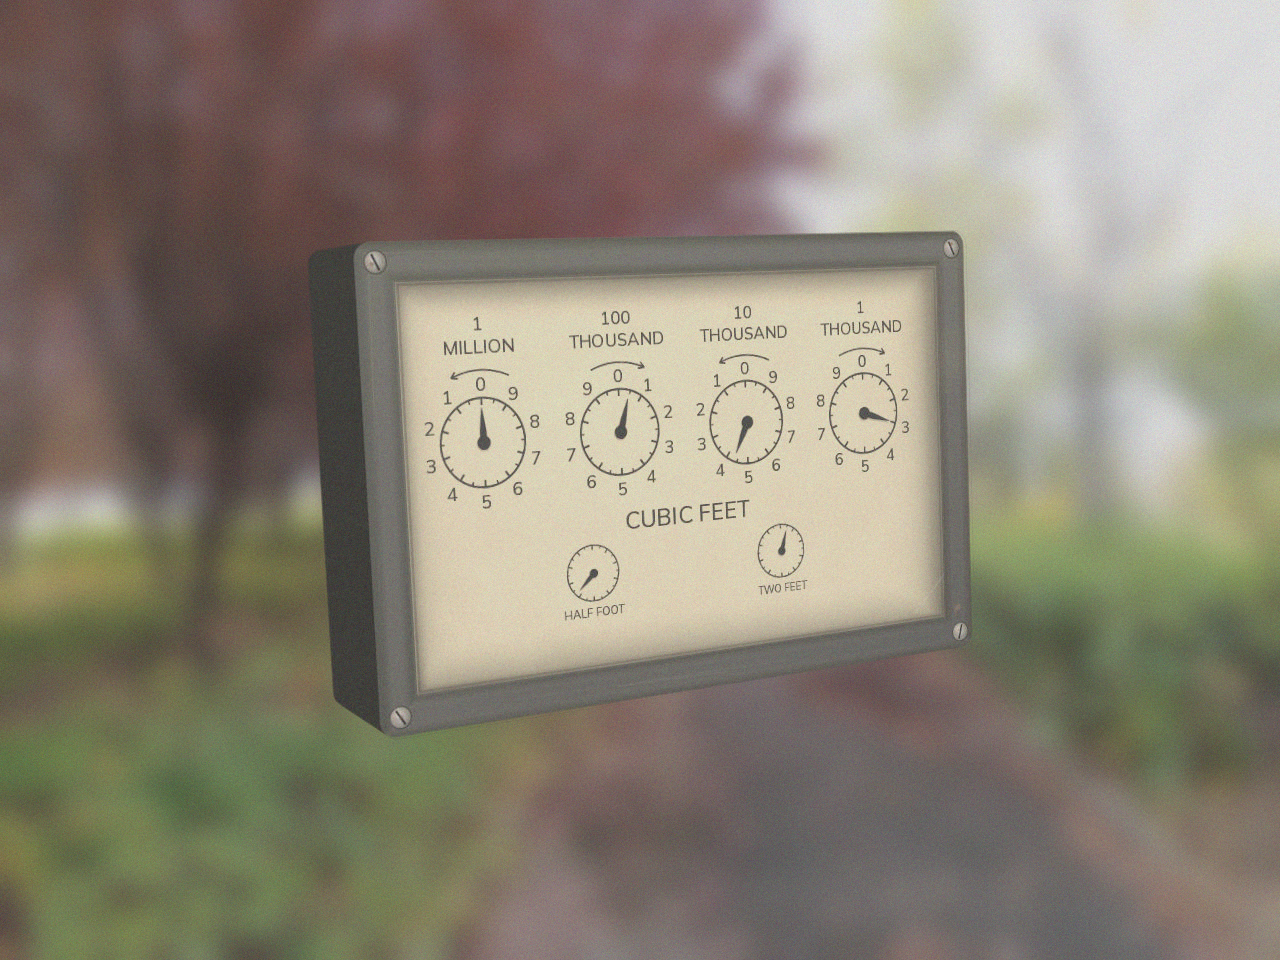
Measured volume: 4300 ft³
